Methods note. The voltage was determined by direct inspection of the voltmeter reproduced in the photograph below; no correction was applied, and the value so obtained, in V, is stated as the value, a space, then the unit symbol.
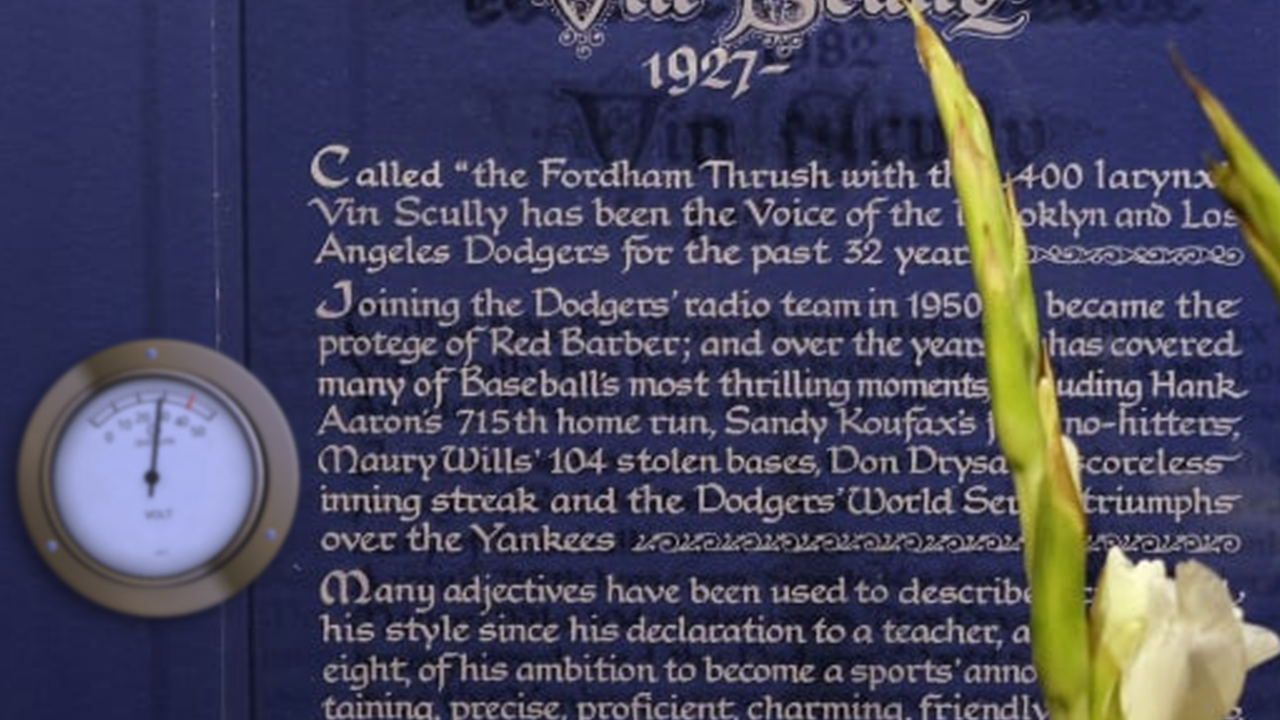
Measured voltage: 30 V
